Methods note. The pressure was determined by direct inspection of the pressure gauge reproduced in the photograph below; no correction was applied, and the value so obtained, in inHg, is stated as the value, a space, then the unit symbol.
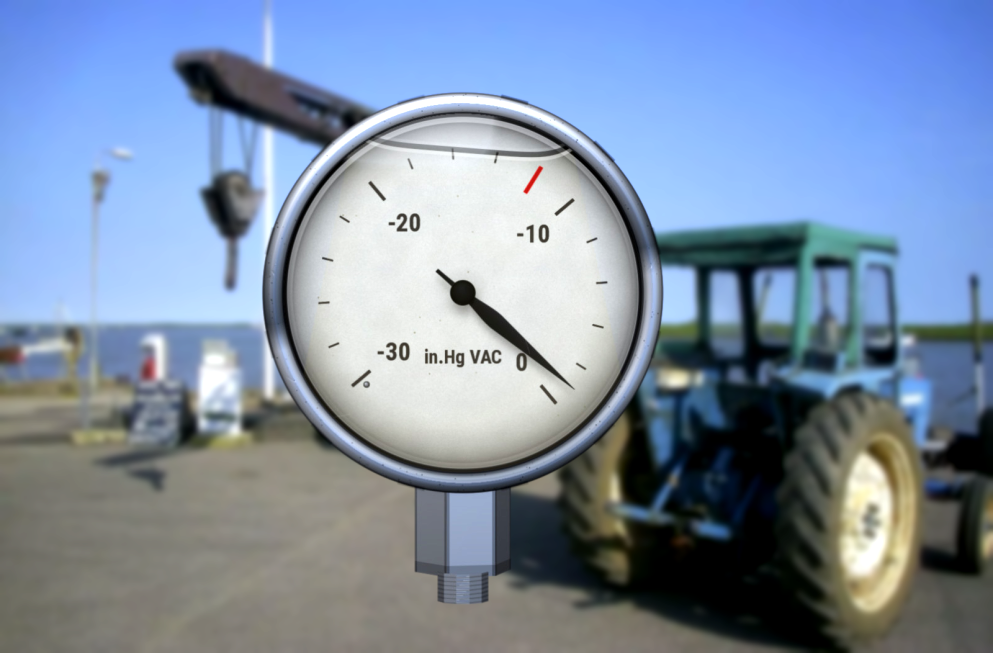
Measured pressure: -1 inHg
